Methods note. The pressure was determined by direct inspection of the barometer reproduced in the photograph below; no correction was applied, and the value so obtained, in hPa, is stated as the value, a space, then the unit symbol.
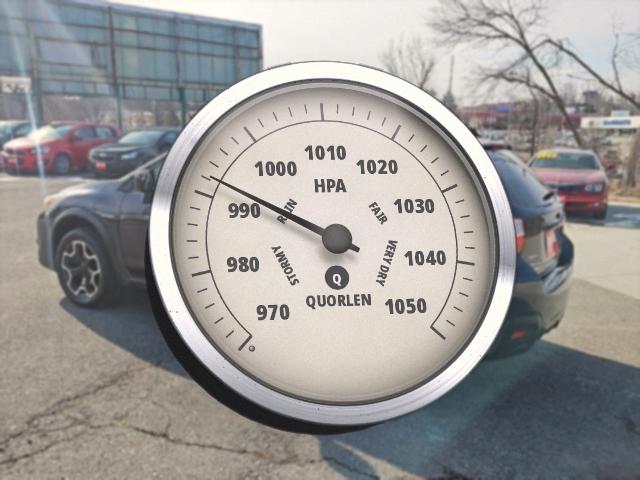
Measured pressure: 992 hPa
